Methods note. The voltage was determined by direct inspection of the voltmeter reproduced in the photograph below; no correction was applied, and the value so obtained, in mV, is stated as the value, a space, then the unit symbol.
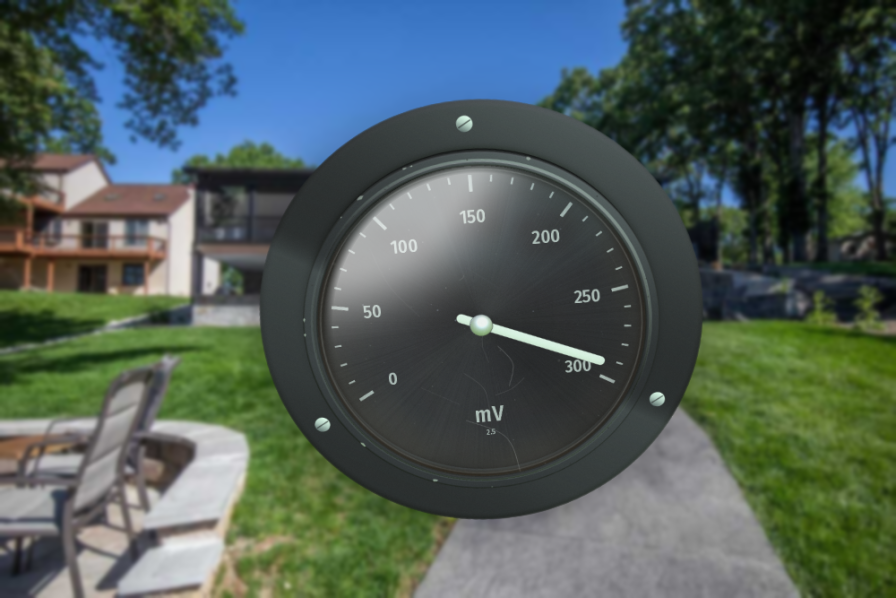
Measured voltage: 290 mV
